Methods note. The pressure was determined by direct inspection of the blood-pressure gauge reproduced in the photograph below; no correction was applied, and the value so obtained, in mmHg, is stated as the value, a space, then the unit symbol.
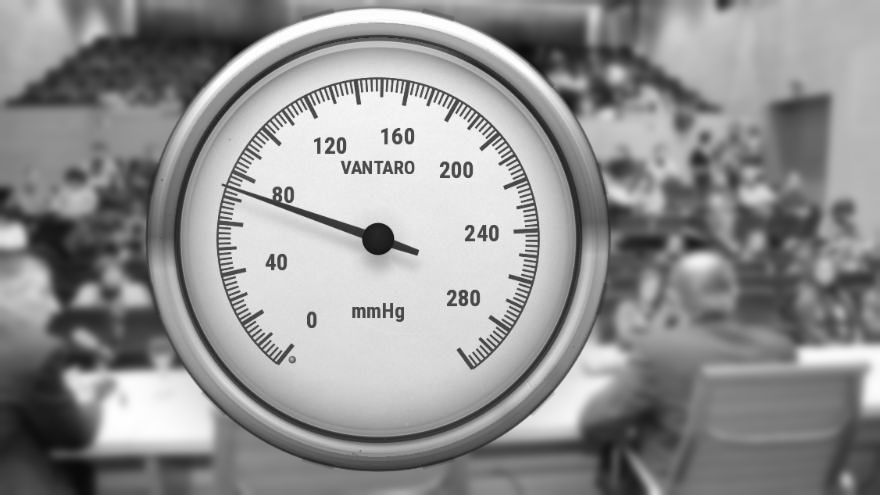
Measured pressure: 74 mmHg
